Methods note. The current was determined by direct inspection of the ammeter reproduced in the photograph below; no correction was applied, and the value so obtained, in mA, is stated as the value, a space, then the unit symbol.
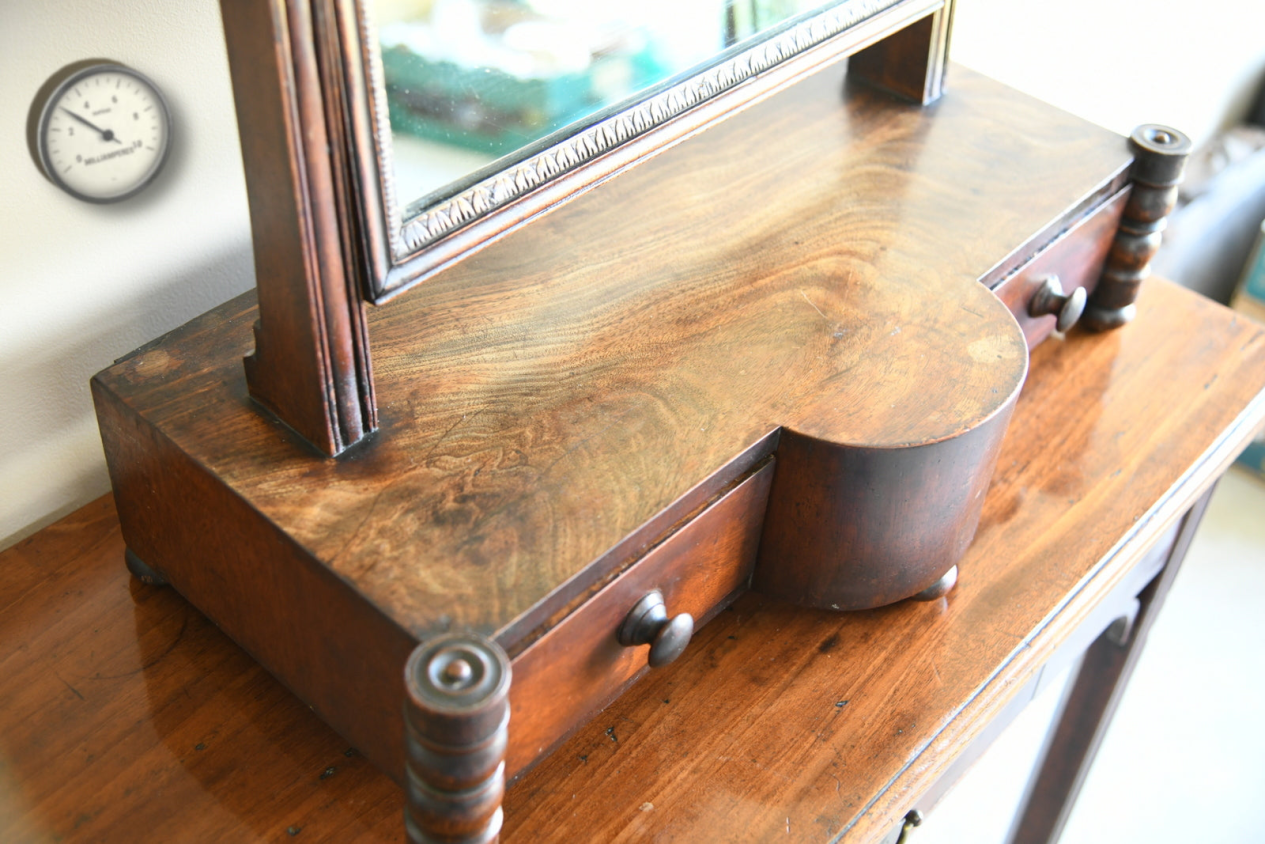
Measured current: 3 mA
